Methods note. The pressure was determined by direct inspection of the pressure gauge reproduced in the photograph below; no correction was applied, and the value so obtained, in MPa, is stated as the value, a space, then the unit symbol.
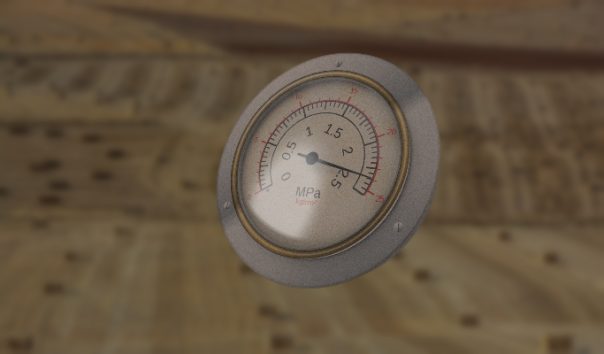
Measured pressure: 2.35 MPa
